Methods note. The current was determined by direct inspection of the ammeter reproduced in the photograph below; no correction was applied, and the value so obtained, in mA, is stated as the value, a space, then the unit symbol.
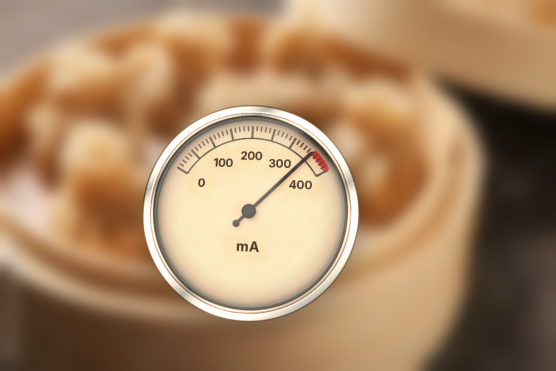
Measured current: 350 mA
